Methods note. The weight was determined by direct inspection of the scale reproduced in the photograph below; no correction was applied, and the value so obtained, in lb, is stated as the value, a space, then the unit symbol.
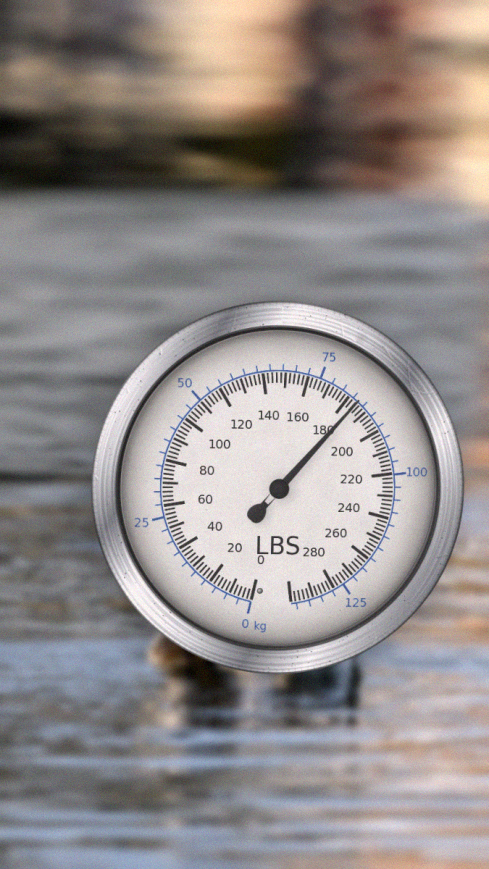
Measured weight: 184 lb
